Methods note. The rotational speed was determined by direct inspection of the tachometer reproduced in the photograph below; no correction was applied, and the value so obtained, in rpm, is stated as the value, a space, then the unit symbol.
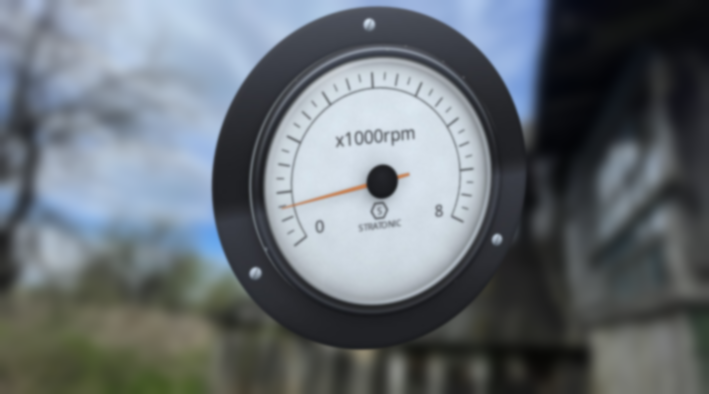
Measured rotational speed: 750 rpm
